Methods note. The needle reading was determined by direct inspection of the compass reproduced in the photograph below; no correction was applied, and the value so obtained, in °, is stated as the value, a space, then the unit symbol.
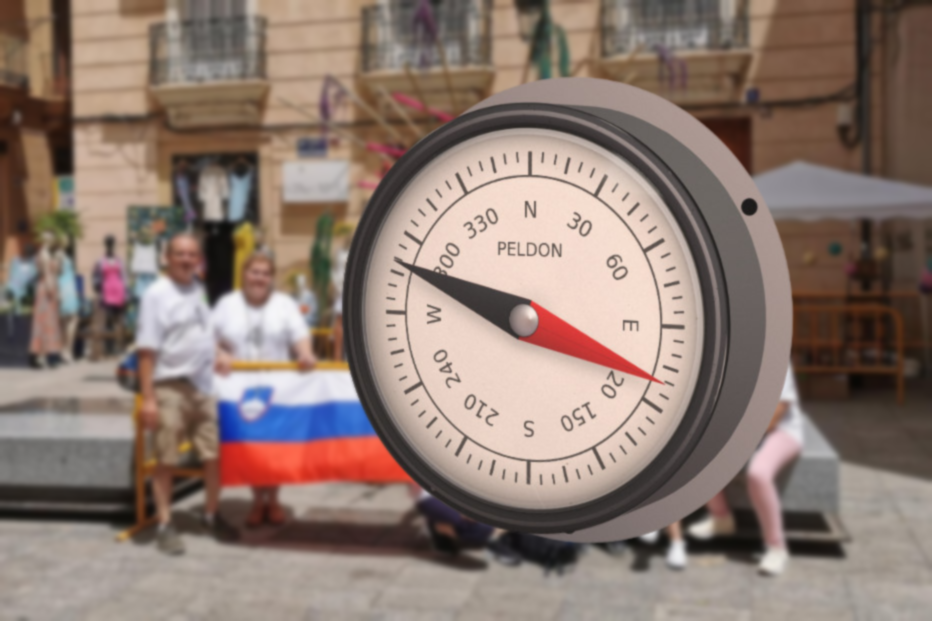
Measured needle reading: 110 °
